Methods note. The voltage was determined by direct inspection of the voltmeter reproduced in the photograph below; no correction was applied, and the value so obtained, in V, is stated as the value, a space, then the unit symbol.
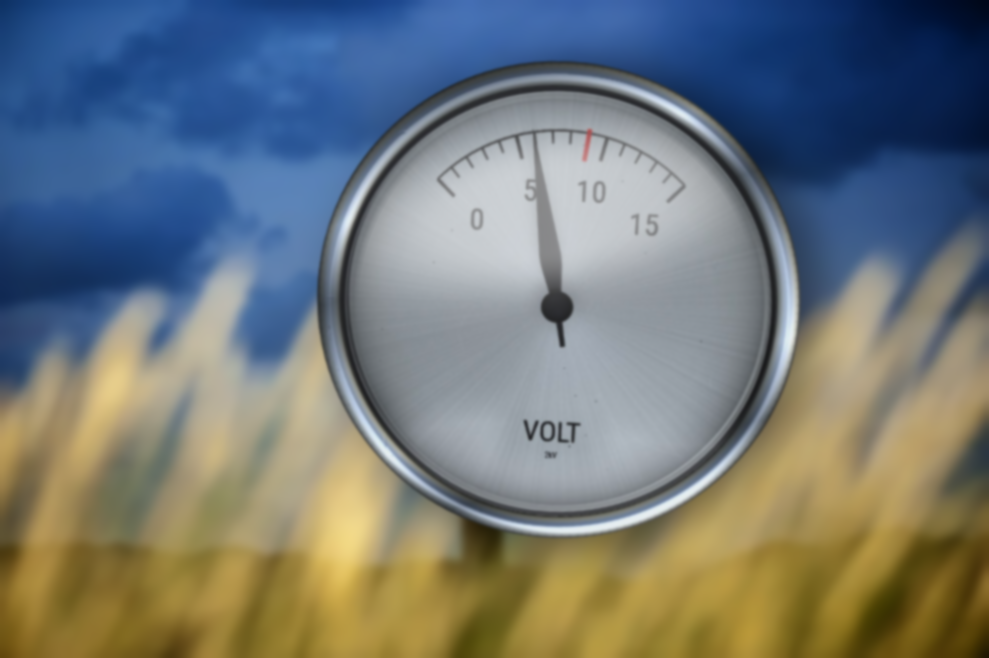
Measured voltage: 6 V
